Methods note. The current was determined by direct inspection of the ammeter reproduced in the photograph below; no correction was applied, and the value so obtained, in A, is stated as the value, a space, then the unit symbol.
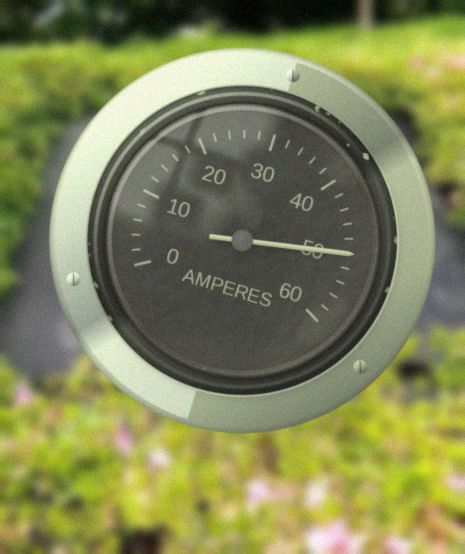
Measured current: 50 A
